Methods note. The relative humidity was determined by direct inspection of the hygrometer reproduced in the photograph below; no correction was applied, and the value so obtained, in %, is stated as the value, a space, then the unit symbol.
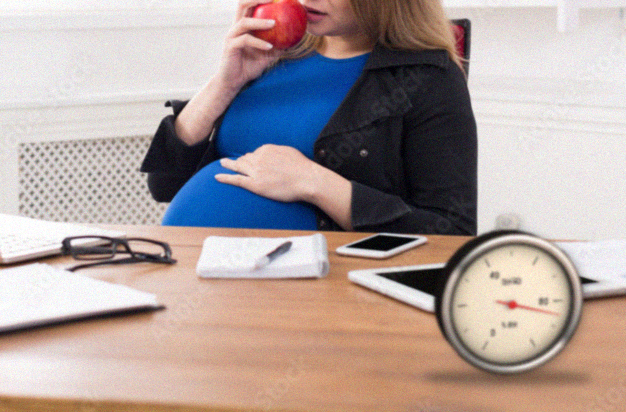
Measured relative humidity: 85 %
